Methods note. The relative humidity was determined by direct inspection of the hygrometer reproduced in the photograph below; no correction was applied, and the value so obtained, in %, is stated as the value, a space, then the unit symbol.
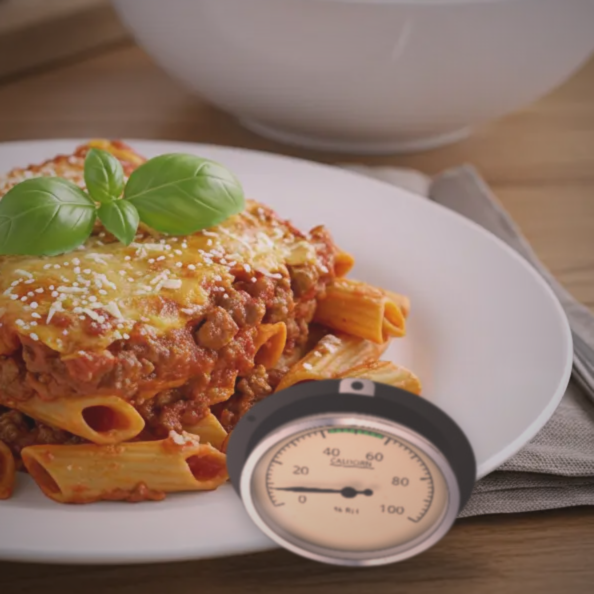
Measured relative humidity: 10 %
